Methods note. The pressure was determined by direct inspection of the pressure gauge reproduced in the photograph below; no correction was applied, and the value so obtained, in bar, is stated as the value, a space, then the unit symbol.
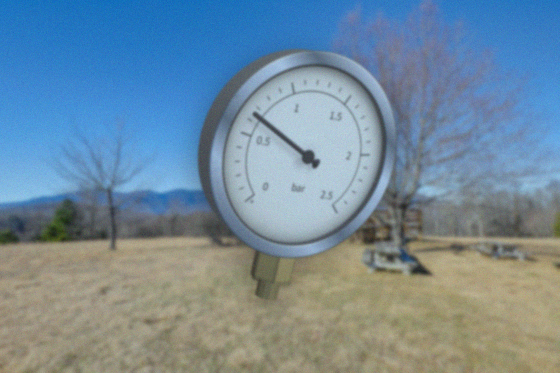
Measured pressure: 0.65 bar
